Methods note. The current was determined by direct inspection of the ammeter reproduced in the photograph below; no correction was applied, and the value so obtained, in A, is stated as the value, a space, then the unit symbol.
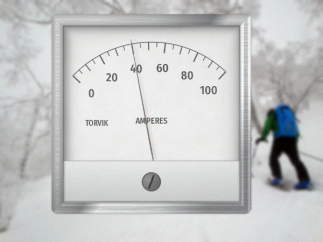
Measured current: 40 A
